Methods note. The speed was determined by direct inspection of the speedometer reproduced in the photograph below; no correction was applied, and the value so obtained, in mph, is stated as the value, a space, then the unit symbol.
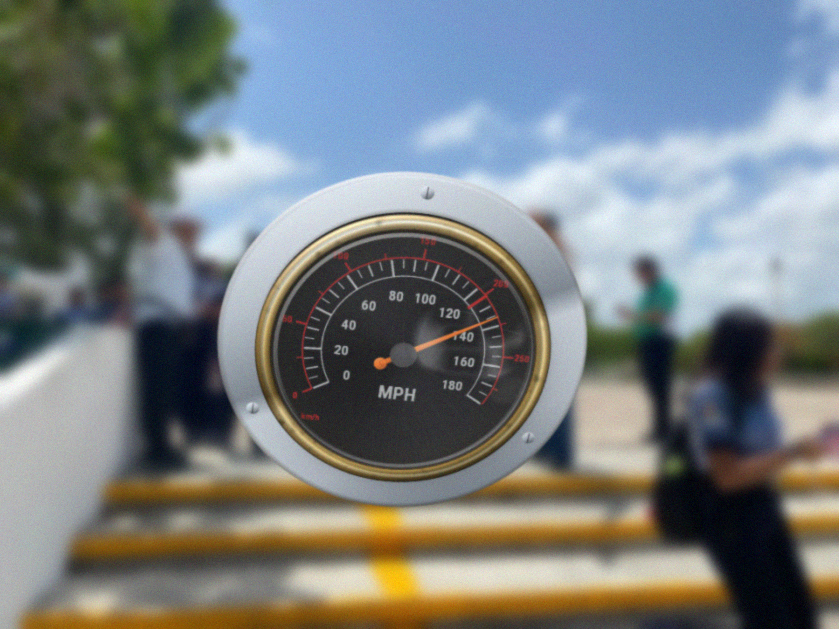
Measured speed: 135 mph
